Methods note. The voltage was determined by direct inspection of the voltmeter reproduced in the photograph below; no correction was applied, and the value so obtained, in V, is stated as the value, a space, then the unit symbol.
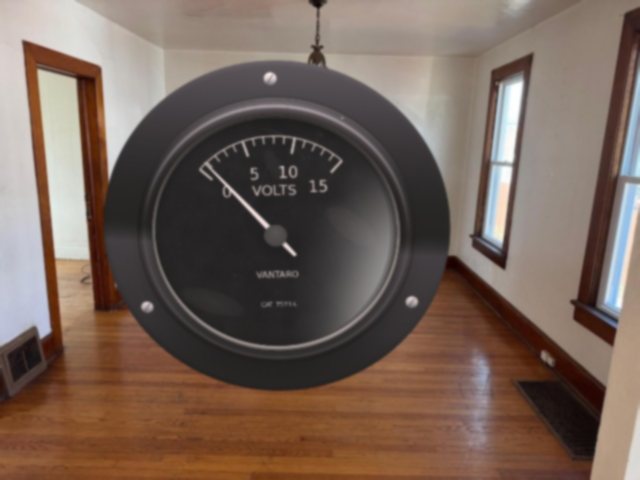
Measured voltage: 1 V
